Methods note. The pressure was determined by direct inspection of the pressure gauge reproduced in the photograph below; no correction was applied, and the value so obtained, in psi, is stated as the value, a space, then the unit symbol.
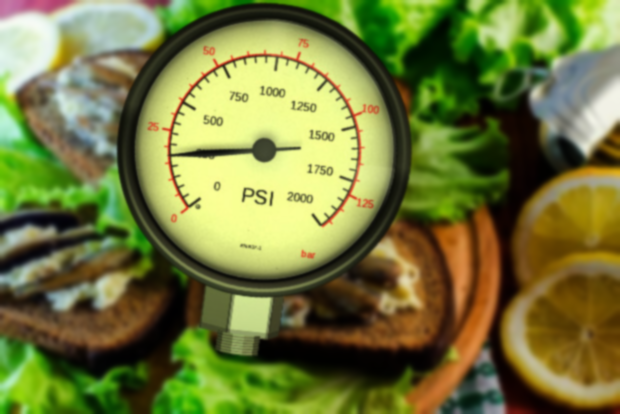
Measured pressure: 250 psi
